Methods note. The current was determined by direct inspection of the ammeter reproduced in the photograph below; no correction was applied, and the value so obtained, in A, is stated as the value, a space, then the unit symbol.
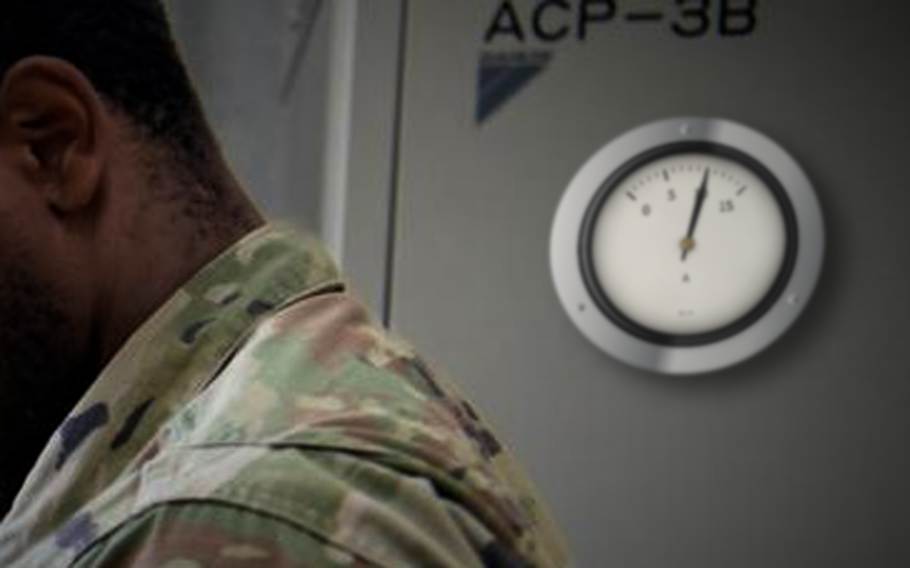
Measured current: 10 A
